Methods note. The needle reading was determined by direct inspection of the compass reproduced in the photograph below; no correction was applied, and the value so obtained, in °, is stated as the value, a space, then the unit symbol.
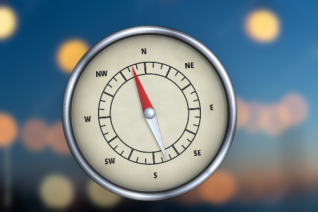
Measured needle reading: 345 °
